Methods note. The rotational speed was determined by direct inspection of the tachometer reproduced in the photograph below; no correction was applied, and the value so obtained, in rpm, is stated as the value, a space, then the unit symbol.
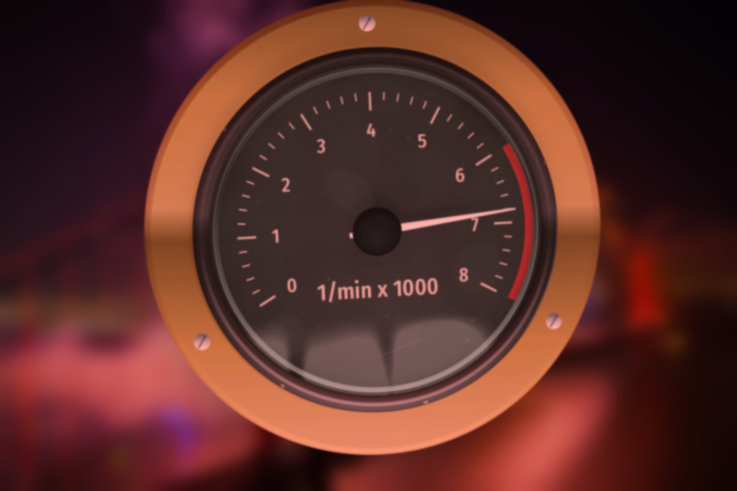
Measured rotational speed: 6800 rpm
